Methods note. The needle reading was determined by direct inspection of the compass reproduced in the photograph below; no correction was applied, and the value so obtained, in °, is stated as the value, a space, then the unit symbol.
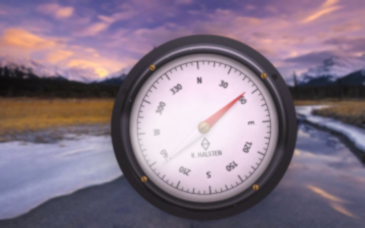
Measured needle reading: 55 °
